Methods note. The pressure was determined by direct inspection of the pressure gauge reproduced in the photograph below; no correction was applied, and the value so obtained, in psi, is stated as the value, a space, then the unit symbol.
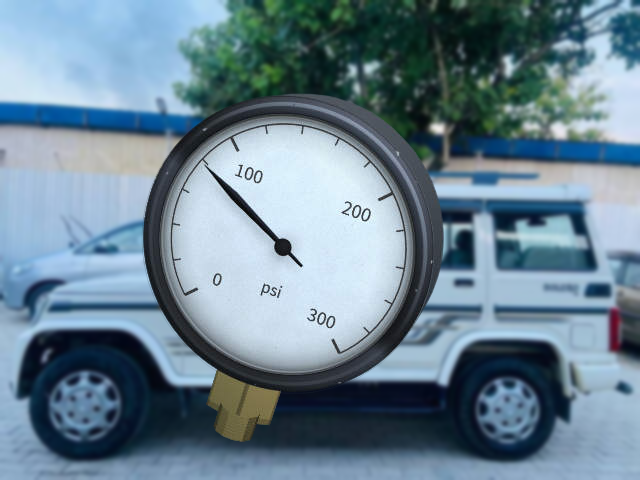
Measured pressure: 80 psi
